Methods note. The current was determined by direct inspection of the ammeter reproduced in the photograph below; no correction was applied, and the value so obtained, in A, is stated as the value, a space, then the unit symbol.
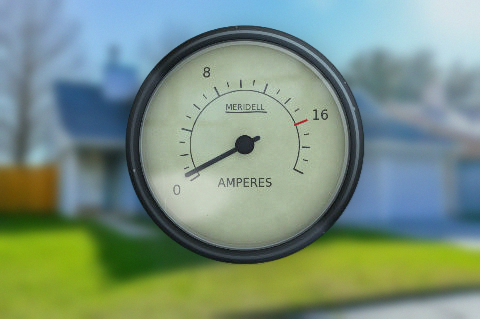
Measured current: 0.5 A
